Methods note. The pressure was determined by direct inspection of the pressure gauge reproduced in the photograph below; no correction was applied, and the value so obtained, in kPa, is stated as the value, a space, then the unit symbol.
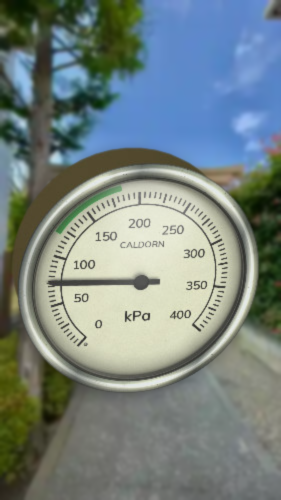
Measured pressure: 75 kPa
